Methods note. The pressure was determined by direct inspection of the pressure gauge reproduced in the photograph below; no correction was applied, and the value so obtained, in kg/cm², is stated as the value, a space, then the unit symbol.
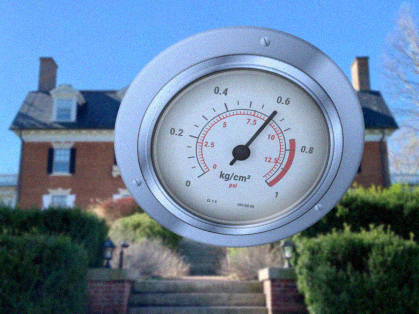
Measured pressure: 0.6 kg/cm²
